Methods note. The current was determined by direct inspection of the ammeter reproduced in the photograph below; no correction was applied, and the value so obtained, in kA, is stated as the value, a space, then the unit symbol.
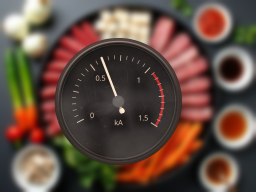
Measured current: 0.6 kA
